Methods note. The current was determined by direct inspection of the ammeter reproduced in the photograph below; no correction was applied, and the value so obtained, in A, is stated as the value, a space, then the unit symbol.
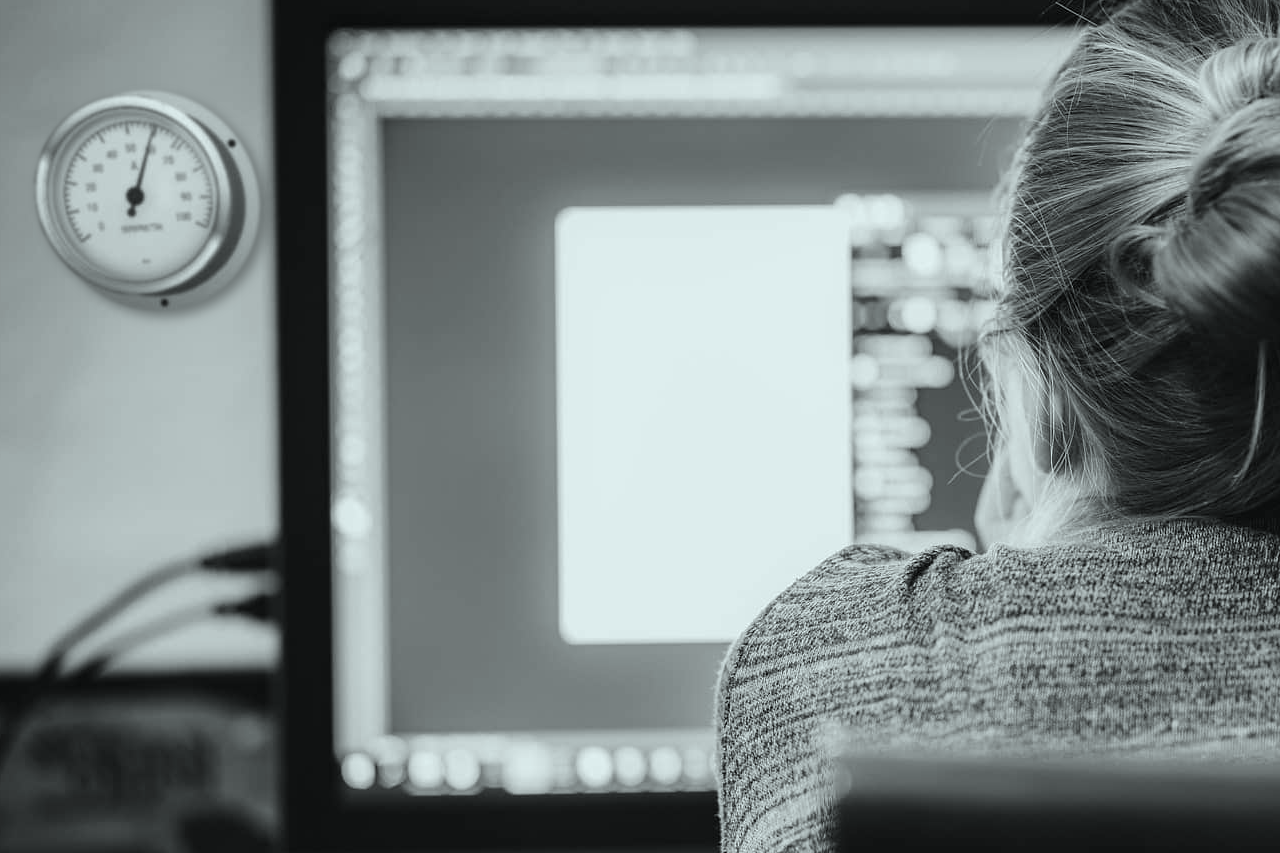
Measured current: 60 A
